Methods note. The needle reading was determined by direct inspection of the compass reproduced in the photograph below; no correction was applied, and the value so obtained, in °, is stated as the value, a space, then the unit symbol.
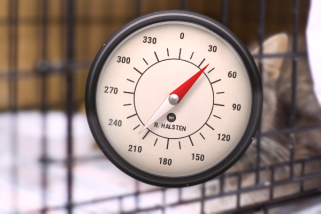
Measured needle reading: 37.5 °
